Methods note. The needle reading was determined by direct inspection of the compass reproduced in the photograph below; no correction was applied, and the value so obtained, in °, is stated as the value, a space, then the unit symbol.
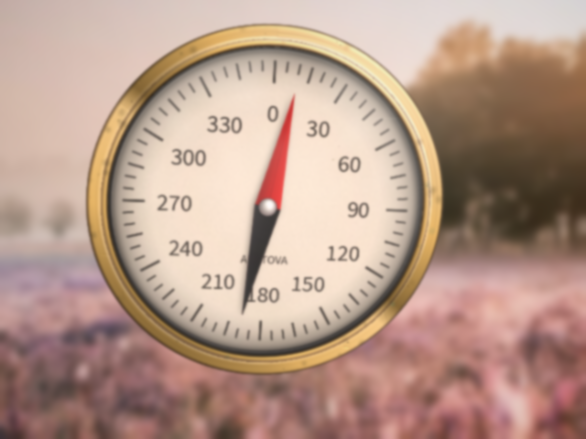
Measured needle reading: 10 °
